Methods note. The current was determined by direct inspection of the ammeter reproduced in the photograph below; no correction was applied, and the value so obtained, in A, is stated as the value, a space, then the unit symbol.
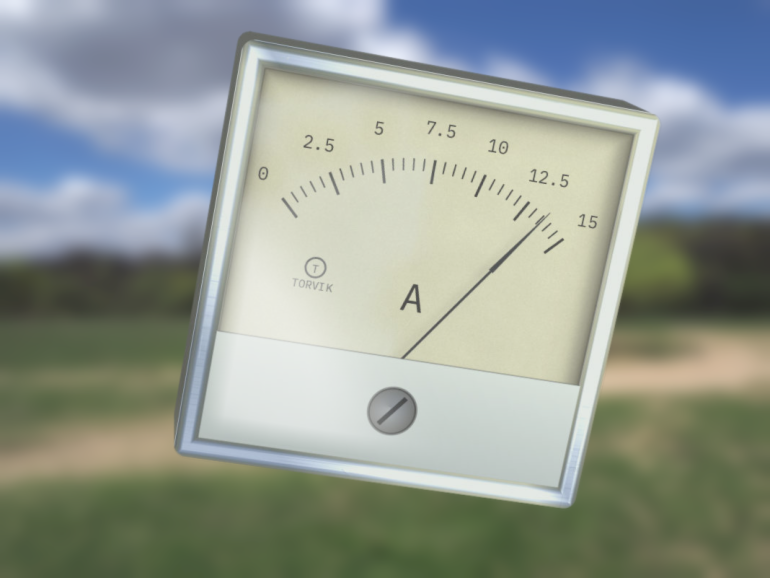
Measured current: 13.5 A
